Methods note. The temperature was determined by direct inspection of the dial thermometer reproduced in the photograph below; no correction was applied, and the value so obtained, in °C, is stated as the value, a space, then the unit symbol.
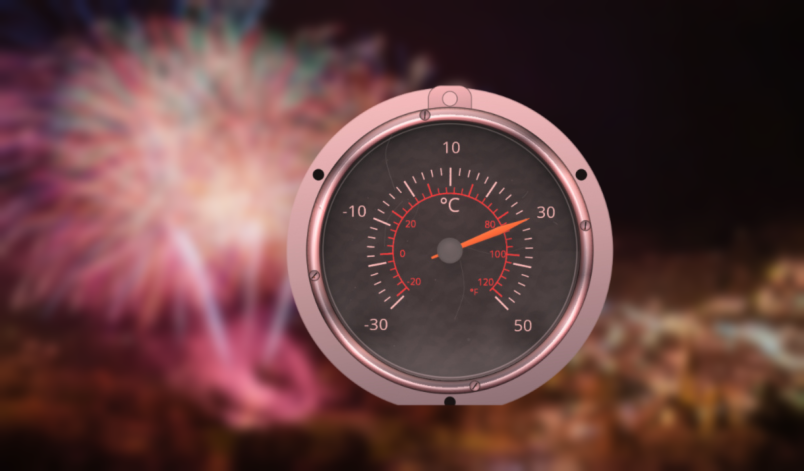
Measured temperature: 30 °C
